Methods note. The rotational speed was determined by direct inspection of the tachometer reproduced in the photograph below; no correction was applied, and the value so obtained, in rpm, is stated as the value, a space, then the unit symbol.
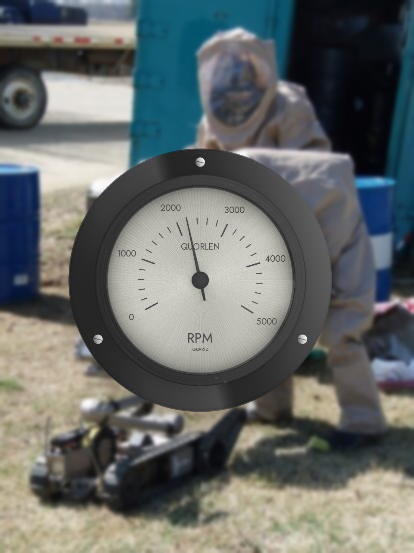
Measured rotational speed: 2200 rpm
